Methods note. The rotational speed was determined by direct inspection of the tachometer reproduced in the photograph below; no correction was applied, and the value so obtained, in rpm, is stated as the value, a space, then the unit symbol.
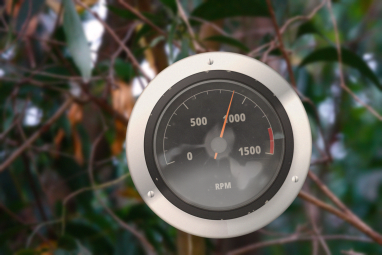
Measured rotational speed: 900 rpm
